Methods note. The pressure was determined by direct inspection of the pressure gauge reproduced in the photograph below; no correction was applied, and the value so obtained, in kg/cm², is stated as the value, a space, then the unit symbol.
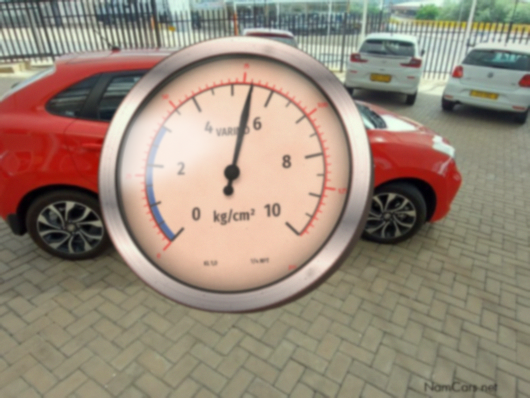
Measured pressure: 5.5 kg/cm²
